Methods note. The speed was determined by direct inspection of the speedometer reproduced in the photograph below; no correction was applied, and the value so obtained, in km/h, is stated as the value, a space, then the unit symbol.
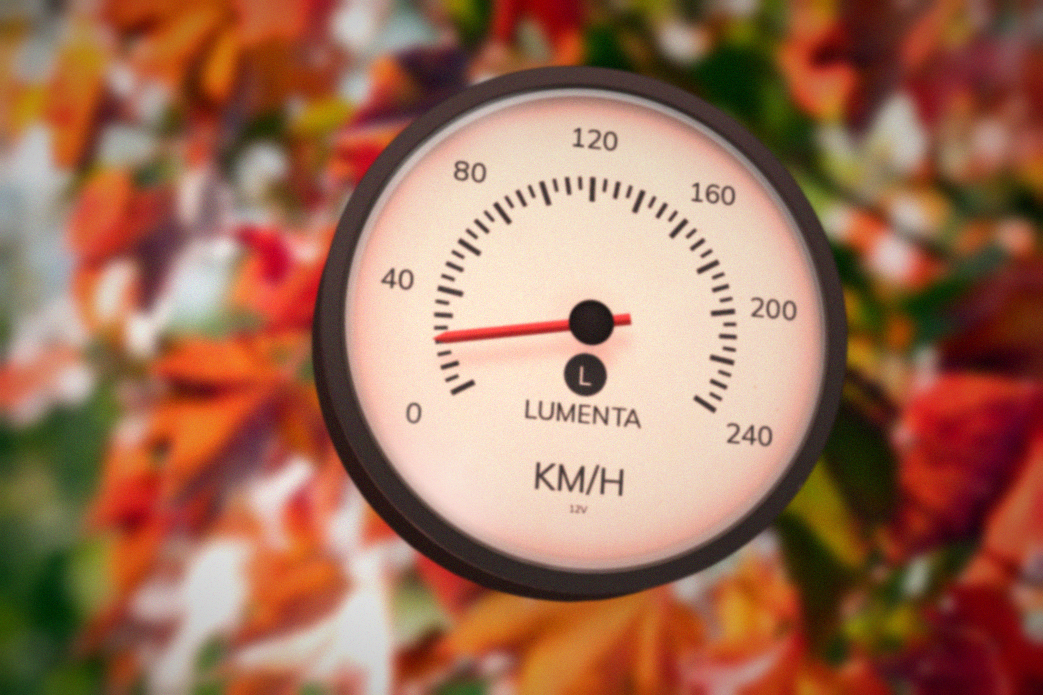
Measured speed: 20 km/h
